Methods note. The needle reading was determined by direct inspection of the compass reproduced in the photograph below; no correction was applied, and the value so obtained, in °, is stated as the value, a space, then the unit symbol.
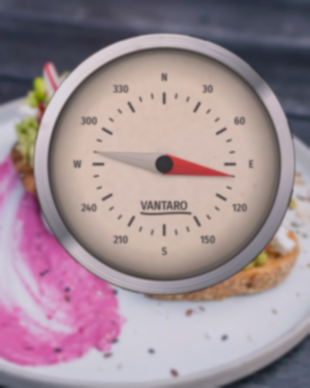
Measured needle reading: 100 °
